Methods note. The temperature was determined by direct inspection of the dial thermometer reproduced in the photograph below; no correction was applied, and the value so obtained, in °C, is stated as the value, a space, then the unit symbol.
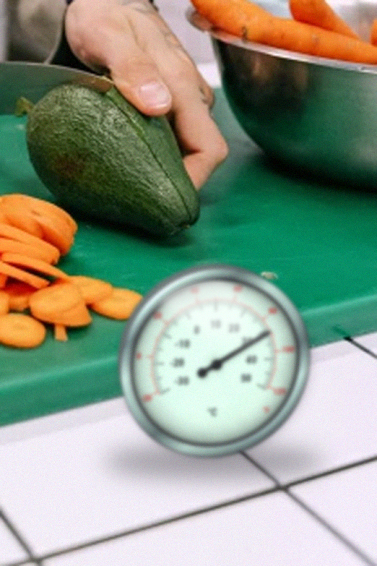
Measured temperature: 30 °C
